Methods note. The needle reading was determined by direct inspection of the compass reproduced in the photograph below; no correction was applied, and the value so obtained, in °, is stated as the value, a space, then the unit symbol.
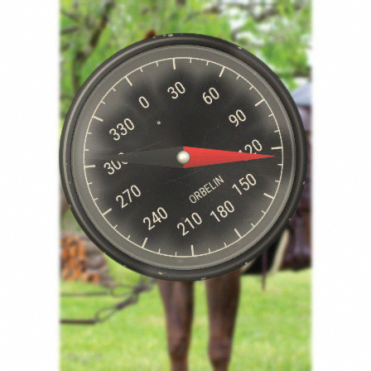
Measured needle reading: 125 °
